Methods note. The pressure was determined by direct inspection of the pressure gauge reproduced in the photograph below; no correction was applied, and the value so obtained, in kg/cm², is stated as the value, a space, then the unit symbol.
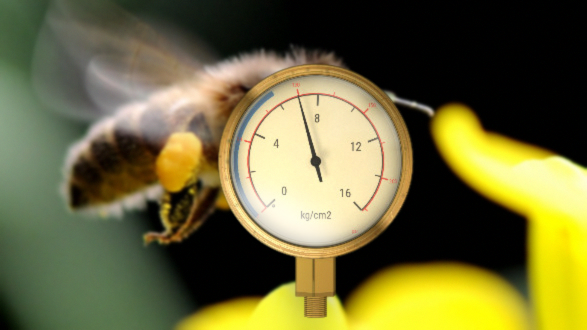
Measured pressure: 7 kg/cm²
